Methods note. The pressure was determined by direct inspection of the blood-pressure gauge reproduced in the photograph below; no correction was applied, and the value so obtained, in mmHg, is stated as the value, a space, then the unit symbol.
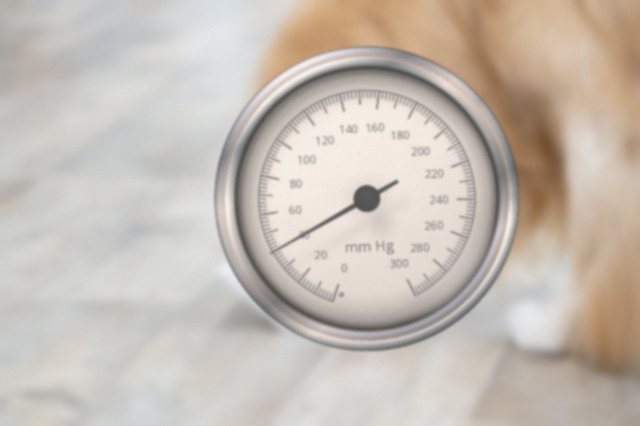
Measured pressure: 40 mmHg
